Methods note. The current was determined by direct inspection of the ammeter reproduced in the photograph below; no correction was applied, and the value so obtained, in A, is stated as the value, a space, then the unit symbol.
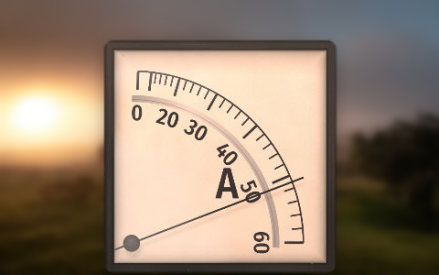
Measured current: 51 A
